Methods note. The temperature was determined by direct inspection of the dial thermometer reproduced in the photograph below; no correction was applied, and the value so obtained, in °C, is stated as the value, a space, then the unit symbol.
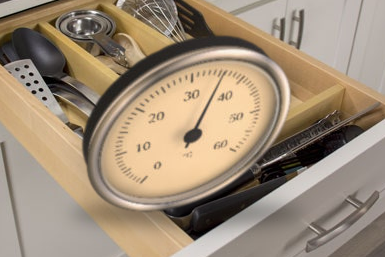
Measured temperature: 35 °C
